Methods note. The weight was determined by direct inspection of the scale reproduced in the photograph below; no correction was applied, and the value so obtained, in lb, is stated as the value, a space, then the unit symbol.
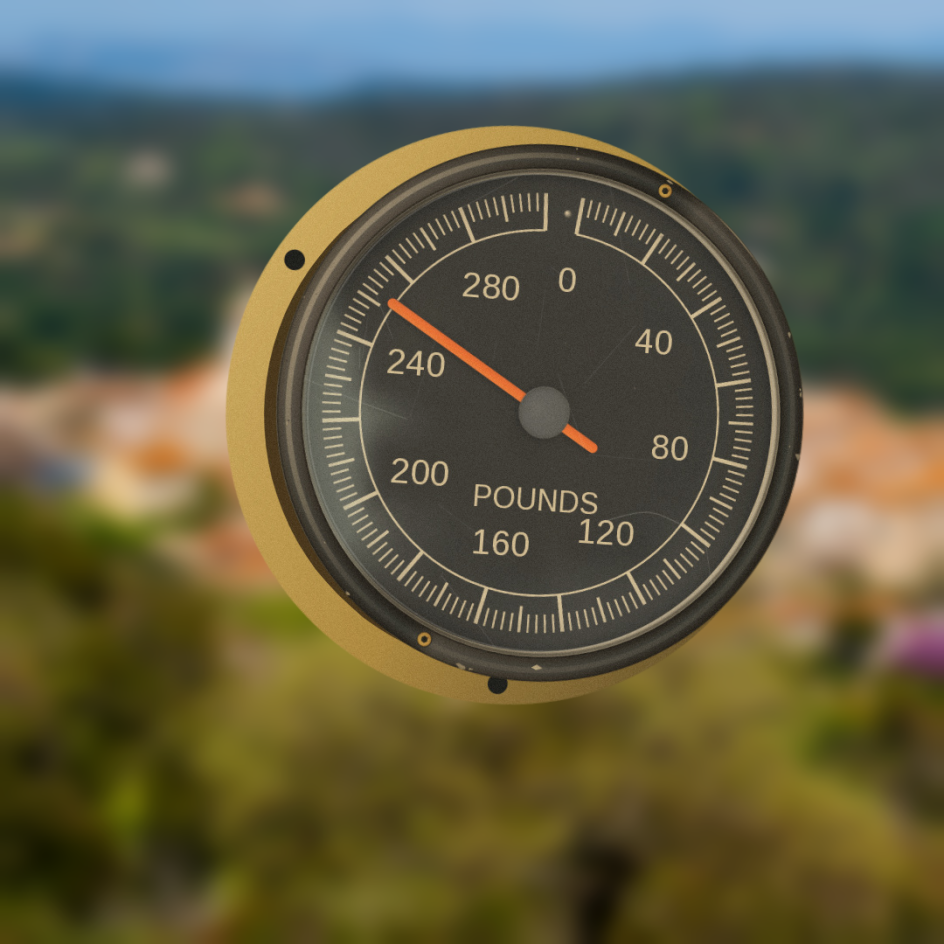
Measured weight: 252 lb
